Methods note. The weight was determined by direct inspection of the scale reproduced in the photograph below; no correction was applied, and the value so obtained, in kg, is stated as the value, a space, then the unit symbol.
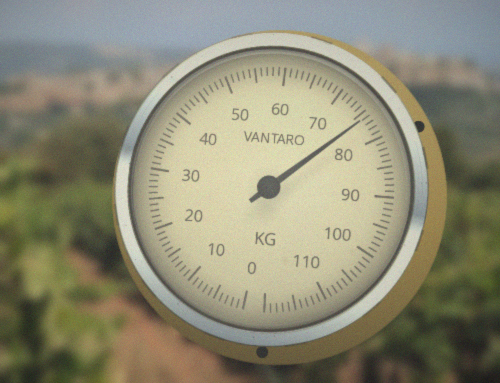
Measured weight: 76 kg
